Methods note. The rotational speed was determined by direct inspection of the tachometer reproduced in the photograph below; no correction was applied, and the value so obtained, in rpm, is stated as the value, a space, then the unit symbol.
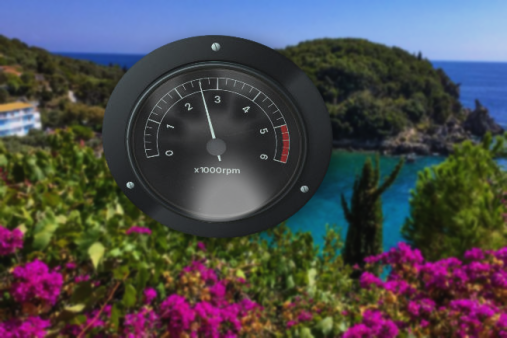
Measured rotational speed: 2600 rpm
